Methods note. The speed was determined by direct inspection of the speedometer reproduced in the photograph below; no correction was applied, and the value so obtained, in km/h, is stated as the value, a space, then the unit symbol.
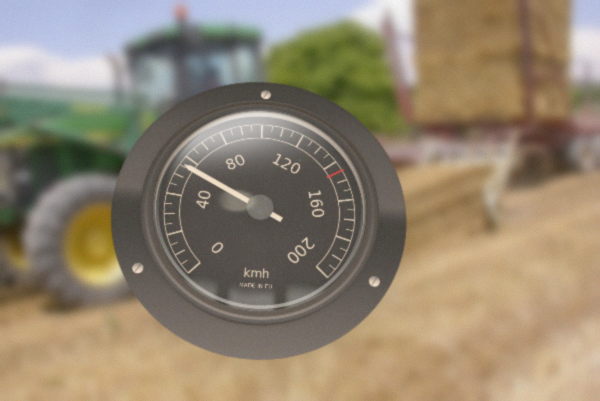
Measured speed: 55 km/h
